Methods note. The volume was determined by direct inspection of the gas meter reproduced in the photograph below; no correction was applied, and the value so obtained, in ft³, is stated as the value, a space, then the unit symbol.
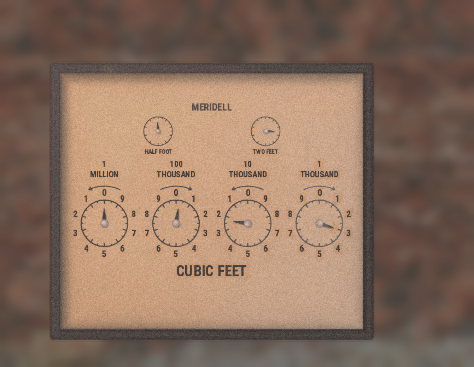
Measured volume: 2300 ft³
